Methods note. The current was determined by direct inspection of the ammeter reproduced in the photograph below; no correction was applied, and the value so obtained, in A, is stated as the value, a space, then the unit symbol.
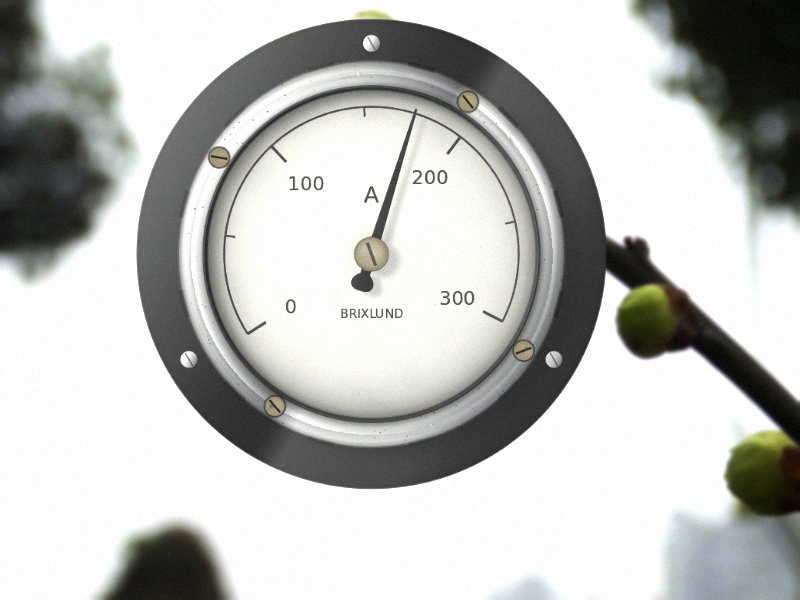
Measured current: 175 A
